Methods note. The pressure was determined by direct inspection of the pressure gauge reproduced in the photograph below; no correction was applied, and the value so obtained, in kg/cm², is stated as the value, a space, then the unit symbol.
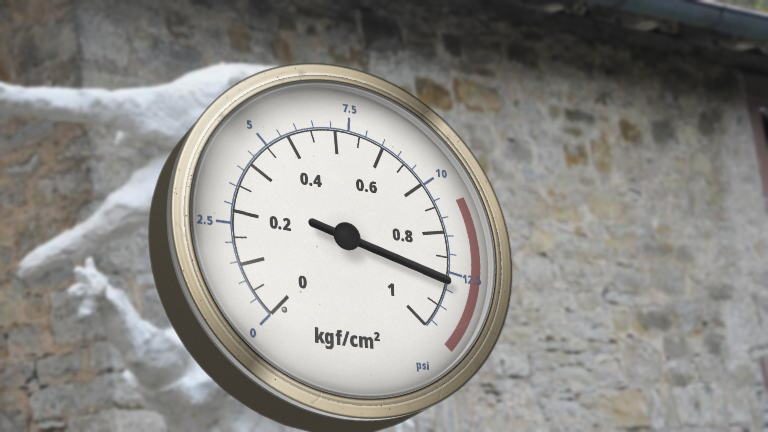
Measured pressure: 0.9 kg/cm²
